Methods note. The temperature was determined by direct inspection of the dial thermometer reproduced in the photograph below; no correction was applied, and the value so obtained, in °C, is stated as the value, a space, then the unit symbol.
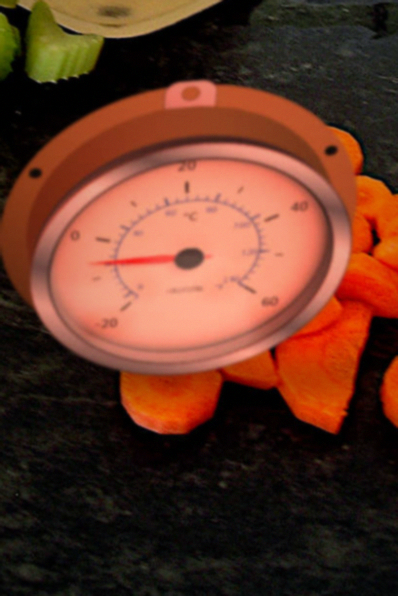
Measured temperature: -5 °C
